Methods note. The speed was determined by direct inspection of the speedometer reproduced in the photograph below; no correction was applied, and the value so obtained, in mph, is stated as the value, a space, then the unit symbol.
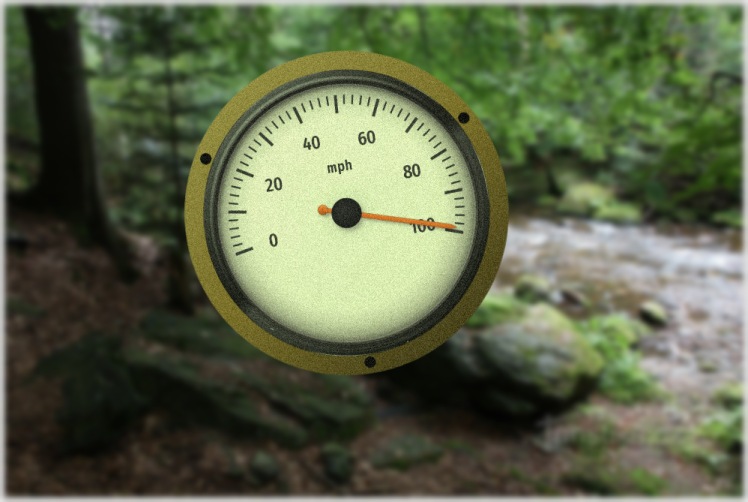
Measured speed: 99 mph
